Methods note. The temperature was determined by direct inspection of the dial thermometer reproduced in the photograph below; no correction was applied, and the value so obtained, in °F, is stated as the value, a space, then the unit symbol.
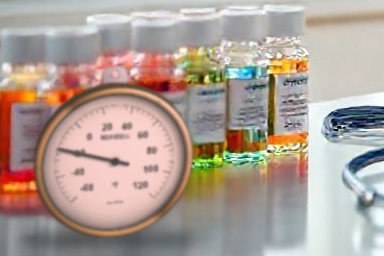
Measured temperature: -20 °F
